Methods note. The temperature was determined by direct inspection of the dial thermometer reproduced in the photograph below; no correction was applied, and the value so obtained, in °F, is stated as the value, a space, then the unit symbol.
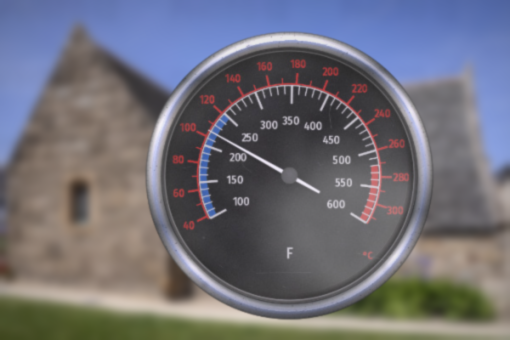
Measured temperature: 220 °F
